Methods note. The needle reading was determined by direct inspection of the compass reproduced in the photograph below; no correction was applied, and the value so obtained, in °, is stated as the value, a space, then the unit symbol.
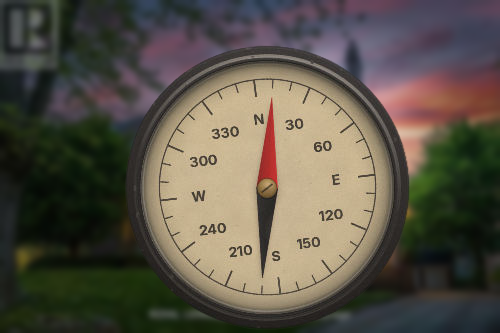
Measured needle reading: 10 °
